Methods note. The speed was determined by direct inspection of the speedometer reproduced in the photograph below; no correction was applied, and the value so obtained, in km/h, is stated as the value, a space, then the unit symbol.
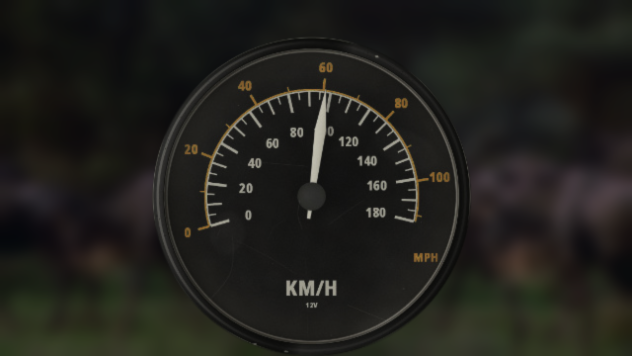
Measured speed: 97.5 km/h
